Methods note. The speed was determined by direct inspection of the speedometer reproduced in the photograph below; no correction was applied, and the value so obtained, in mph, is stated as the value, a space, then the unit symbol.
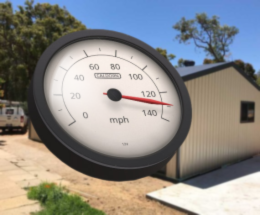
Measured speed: 130 mph
